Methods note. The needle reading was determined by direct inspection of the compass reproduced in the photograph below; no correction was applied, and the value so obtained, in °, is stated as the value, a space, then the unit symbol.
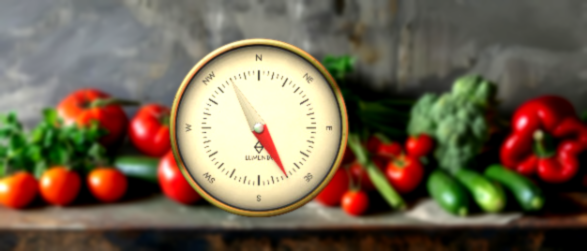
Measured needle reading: 150 °
